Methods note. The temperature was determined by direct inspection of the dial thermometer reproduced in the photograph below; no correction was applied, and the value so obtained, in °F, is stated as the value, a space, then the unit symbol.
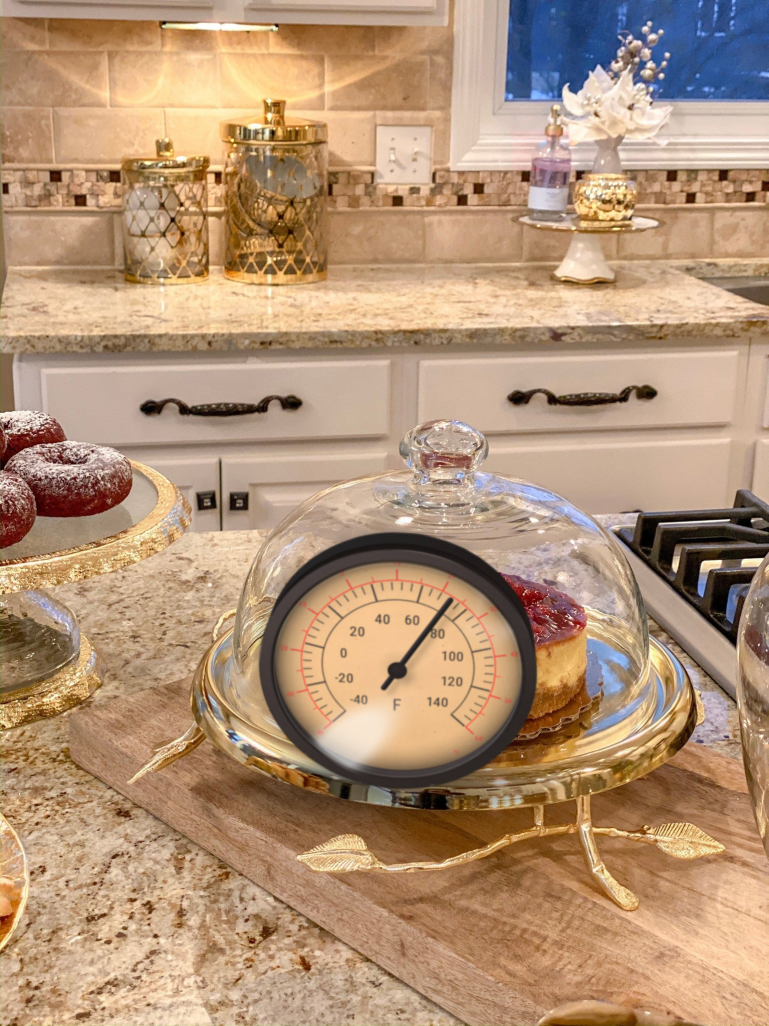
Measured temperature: 72 °F
